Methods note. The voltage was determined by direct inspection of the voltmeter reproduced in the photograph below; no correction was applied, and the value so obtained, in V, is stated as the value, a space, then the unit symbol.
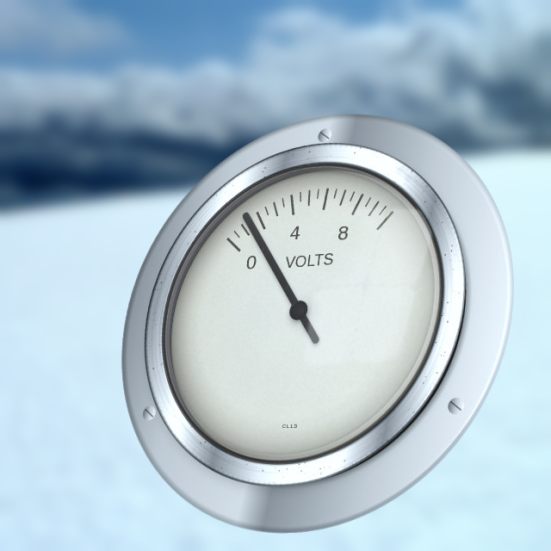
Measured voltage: 1.5 V
